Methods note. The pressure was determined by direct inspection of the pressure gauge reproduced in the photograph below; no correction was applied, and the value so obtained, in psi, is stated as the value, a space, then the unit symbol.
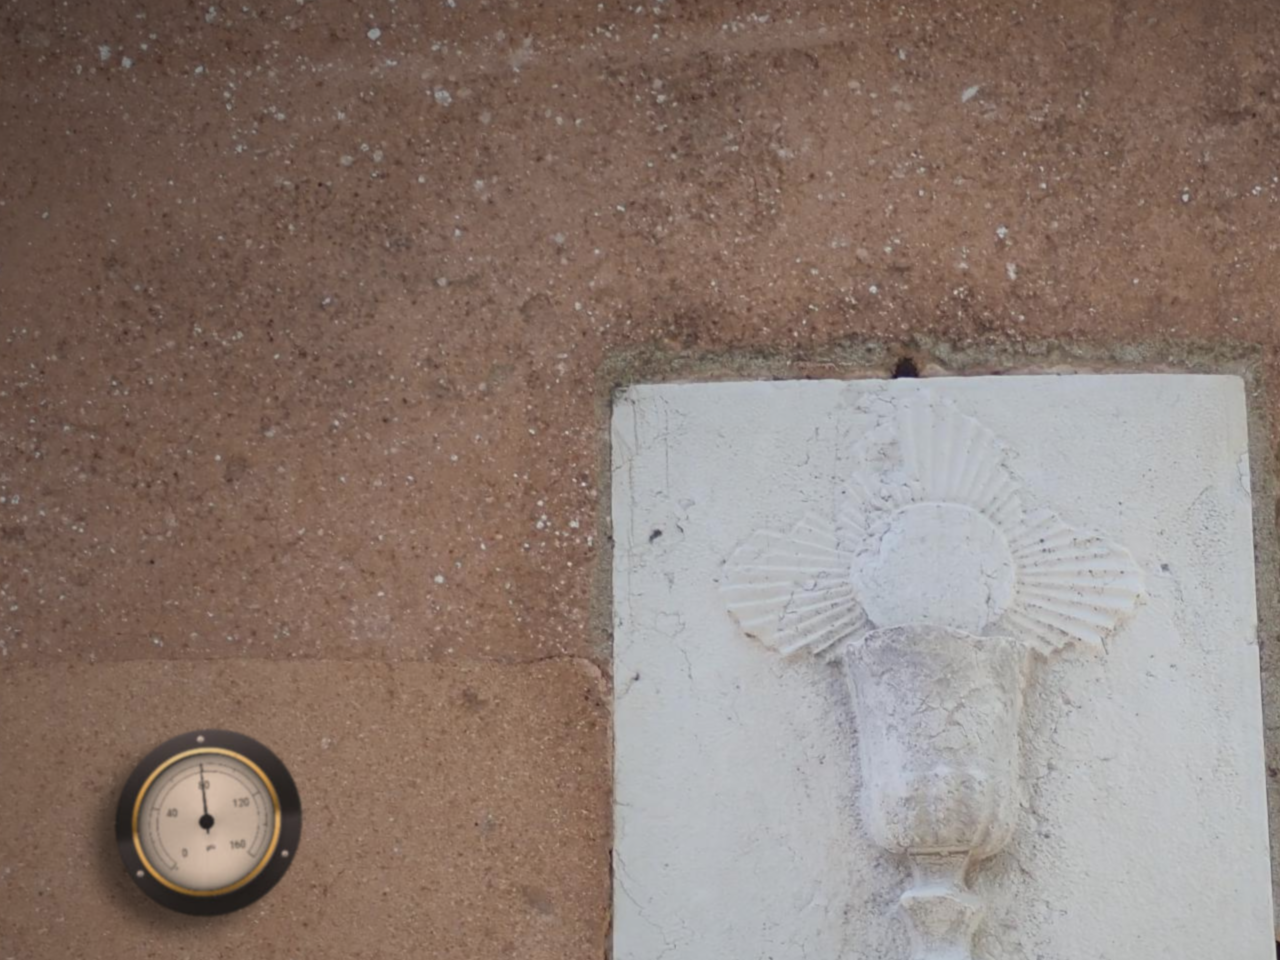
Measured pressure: 80 psi
